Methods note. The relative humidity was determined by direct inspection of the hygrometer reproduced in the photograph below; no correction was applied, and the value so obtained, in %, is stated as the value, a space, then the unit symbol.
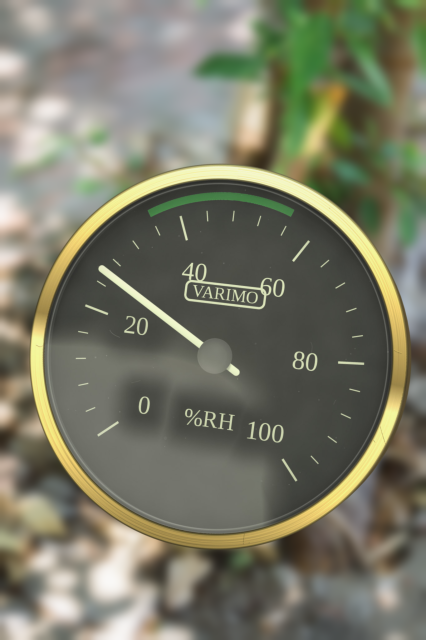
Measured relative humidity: 26 %
